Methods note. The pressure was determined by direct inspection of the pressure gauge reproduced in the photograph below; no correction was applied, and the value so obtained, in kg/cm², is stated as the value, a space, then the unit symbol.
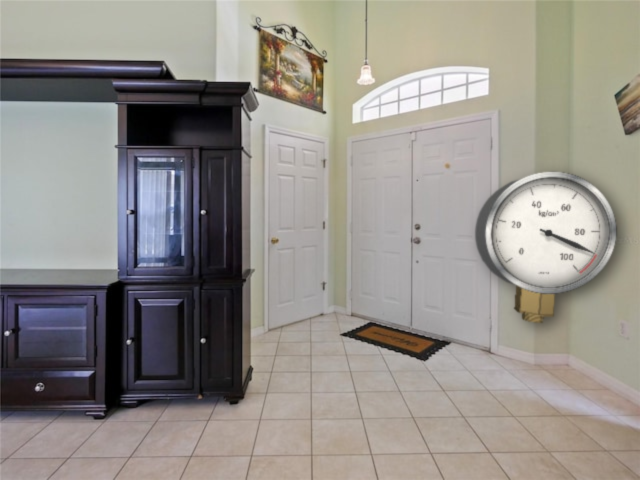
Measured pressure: 90 kg/cm²
